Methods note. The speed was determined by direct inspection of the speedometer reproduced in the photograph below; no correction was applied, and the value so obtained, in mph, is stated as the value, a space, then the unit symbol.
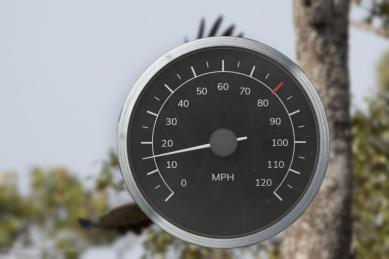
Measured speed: 15 mph
